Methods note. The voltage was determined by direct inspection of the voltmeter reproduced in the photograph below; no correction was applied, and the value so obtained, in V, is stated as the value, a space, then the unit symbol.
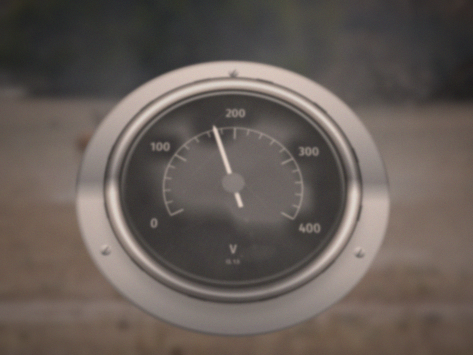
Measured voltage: 170 V
